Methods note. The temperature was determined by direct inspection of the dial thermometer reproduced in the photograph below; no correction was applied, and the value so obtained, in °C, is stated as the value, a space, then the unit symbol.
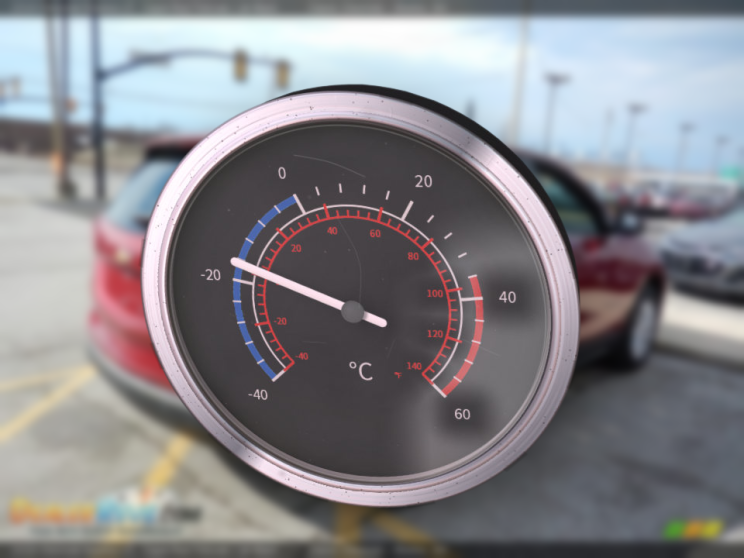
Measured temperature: -16 °C
